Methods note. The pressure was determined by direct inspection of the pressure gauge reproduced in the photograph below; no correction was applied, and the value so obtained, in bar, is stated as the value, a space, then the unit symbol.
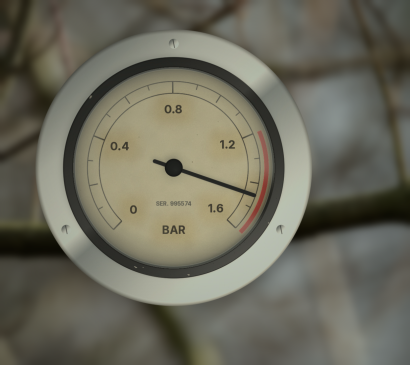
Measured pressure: 1.45 bar
